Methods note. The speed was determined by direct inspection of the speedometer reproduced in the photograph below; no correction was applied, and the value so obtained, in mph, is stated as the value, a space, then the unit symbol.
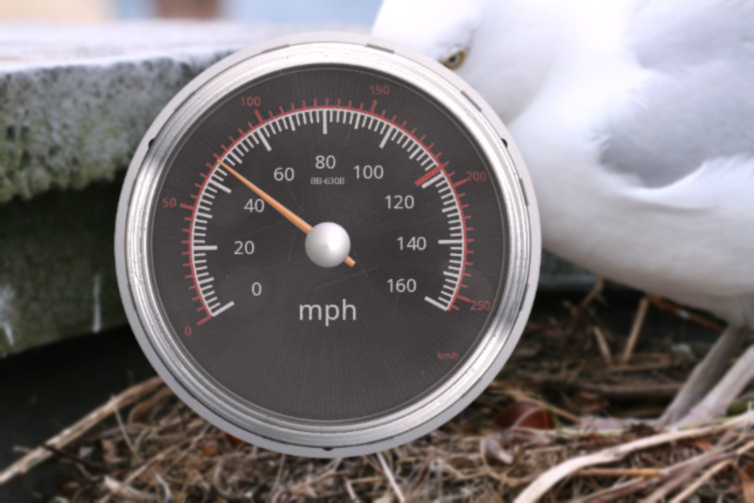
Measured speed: 46 mph
